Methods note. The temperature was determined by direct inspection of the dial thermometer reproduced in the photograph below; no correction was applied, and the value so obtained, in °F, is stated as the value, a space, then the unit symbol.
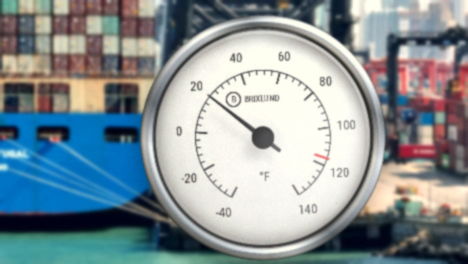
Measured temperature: 20 °F
